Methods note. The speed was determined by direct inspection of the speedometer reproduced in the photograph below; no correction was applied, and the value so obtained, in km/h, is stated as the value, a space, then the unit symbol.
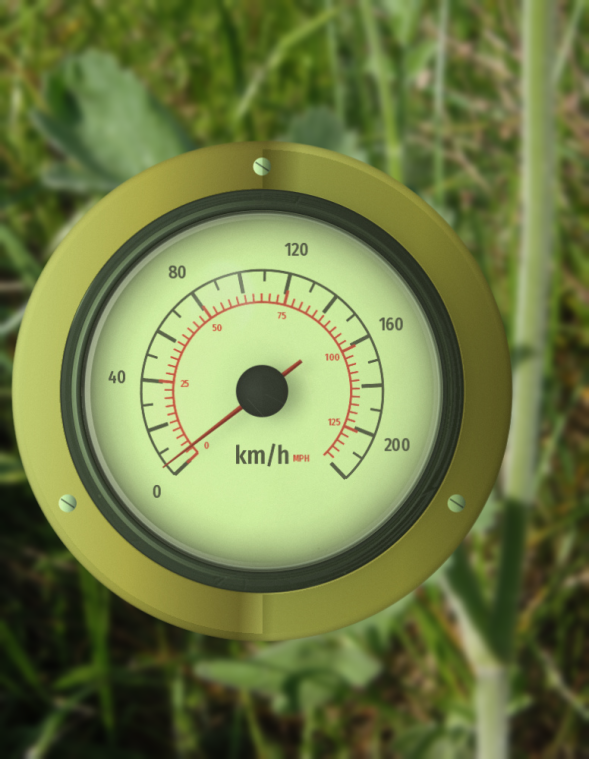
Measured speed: 5 km/h
